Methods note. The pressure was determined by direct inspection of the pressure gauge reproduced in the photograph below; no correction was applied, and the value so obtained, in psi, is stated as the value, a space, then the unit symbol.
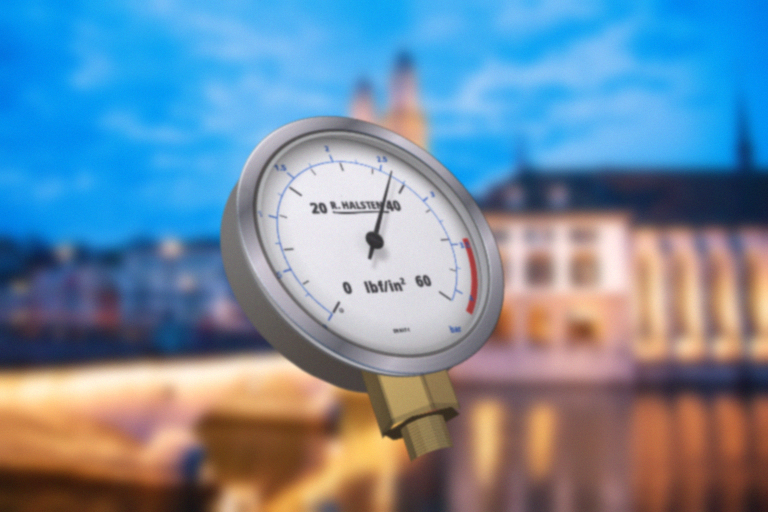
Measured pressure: 37.5 psi
